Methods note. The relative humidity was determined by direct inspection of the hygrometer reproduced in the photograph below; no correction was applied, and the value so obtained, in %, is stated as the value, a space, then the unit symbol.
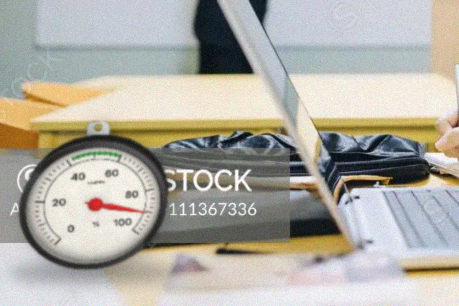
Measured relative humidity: 90 %
